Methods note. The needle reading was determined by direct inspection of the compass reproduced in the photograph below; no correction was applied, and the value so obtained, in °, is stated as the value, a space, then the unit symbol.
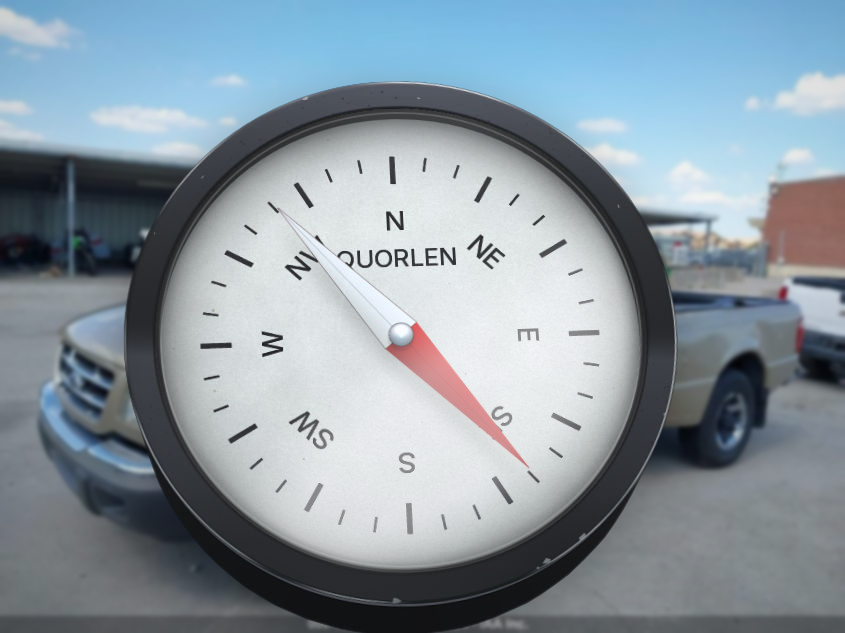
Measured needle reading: 140 °
